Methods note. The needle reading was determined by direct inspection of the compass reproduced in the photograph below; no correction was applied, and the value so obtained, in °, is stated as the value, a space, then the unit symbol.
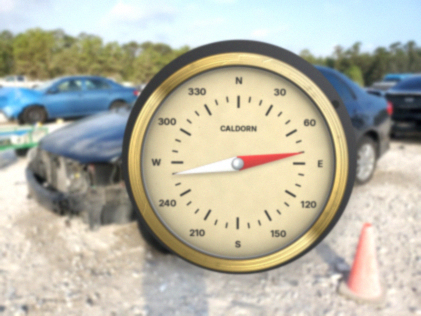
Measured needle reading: 80 °
